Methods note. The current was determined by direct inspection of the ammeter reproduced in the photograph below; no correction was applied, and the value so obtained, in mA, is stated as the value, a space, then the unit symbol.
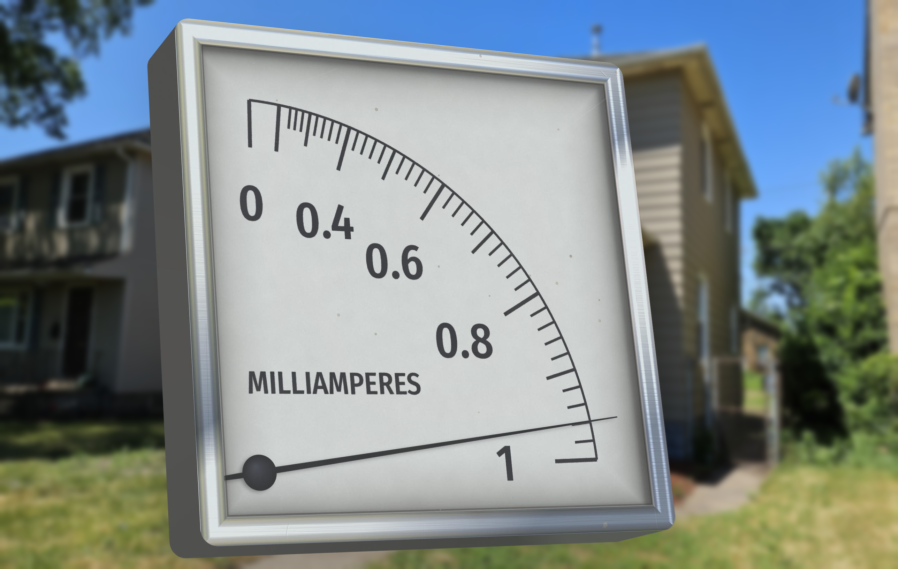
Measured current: 0.96 mA
